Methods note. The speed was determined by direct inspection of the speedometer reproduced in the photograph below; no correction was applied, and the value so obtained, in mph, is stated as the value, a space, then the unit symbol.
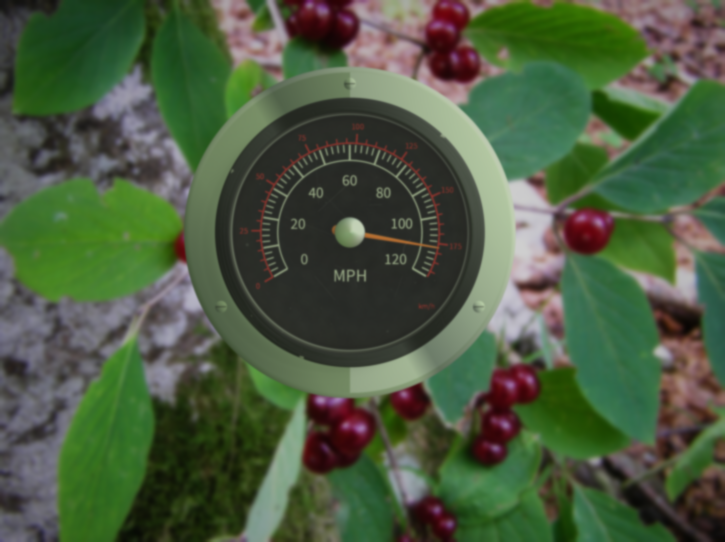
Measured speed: 110 mph
